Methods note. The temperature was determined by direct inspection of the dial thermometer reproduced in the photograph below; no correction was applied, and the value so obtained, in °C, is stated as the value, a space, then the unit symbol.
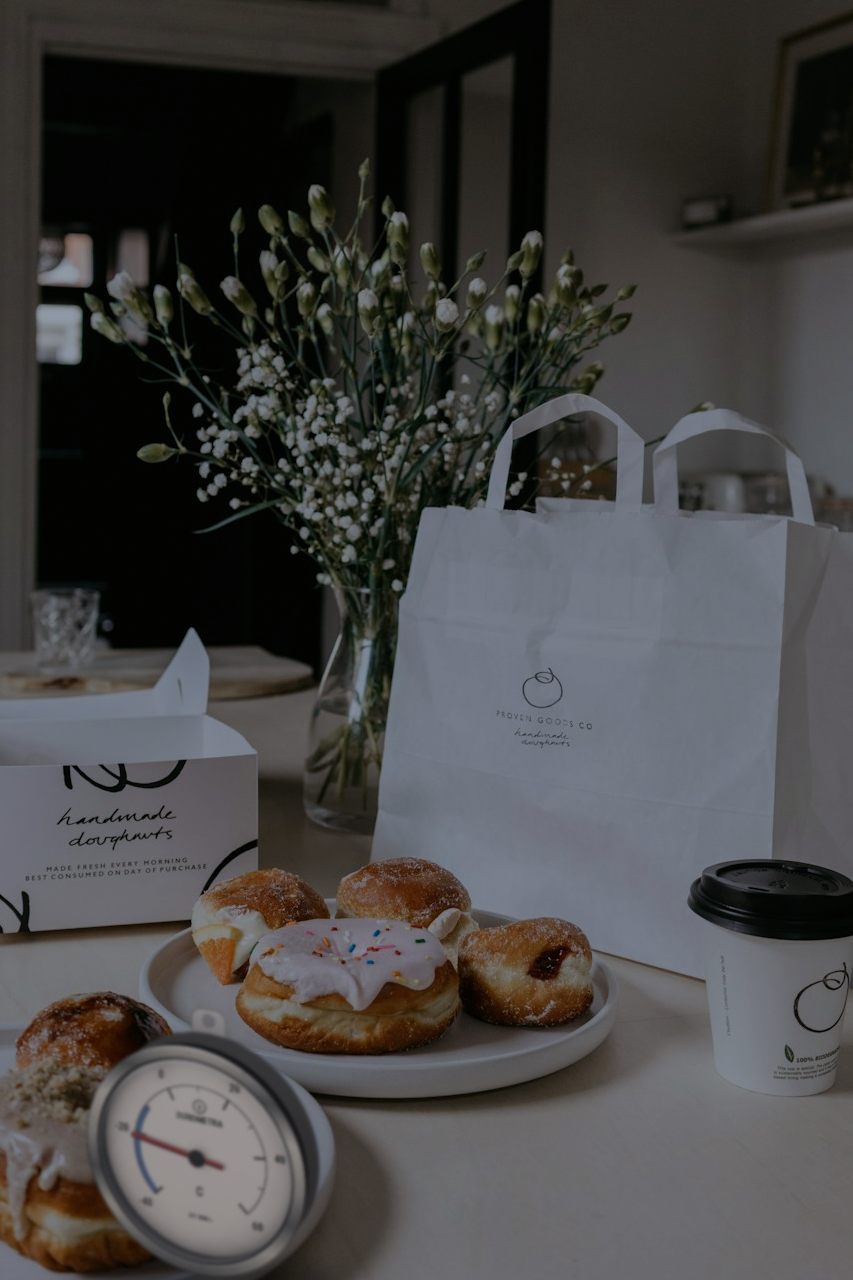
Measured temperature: -20 °C
